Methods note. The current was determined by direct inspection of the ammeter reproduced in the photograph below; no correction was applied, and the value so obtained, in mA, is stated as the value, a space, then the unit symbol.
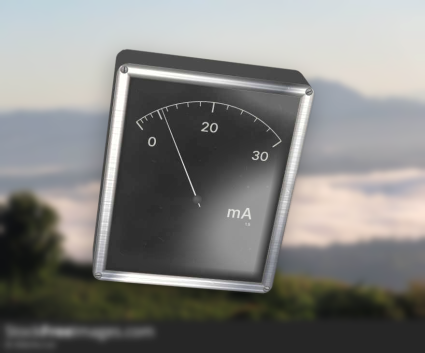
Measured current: 11 mA
